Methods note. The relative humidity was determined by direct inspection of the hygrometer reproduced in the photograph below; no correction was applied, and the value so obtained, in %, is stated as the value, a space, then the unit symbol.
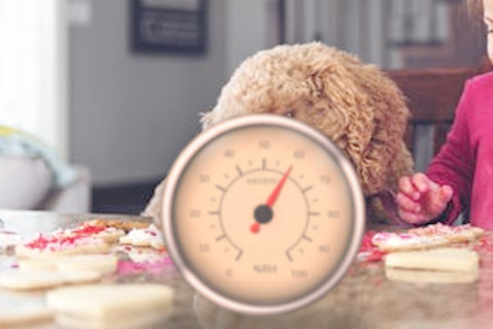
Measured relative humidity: 60 %
